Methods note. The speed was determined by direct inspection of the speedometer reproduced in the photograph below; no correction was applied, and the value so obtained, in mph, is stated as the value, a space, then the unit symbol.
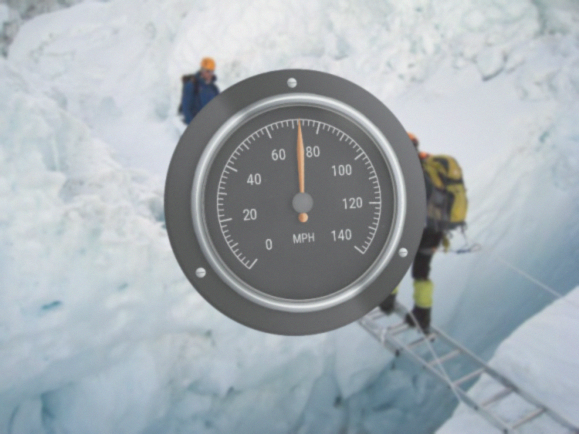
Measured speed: 72 mph
